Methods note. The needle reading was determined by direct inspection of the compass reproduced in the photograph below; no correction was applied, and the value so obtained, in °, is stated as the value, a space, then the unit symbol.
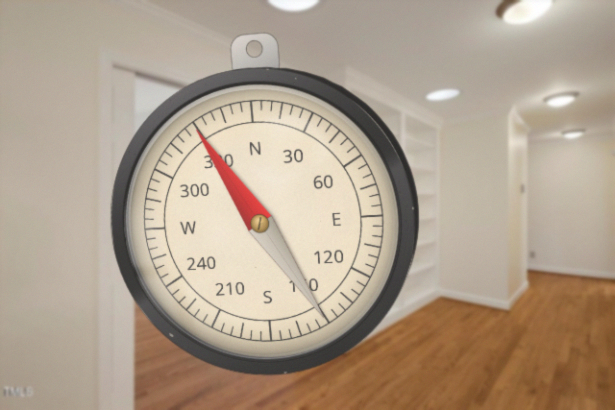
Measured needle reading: 330 °
